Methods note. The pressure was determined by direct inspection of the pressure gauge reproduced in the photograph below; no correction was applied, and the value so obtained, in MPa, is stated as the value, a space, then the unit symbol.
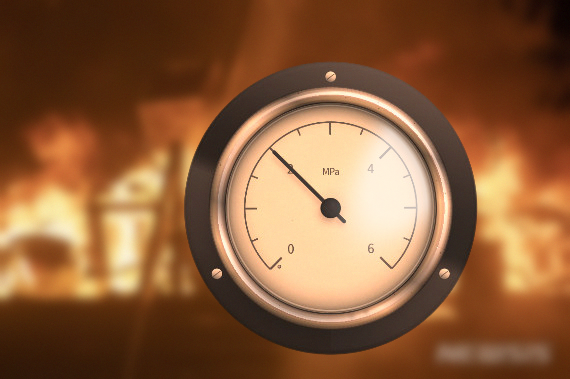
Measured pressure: 2 MPa
